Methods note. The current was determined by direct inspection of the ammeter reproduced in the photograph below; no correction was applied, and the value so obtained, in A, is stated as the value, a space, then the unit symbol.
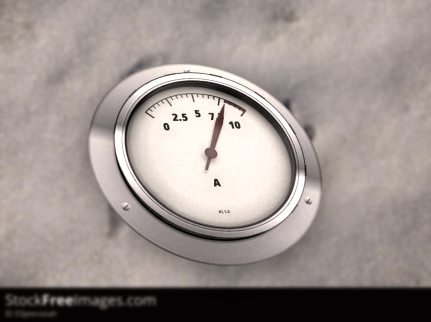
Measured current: 8 A
